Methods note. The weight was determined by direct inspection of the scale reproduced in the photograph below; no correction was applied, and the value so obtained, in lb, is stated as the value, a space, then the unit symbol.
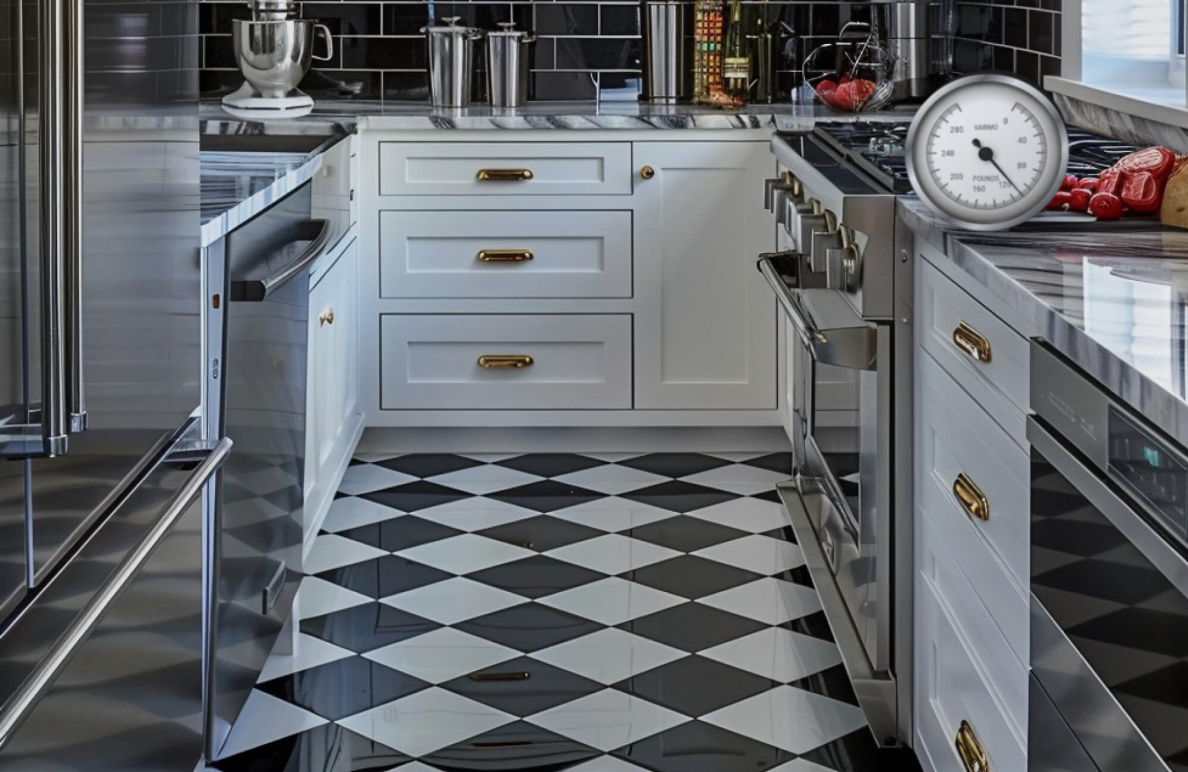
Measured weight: 110 lb
